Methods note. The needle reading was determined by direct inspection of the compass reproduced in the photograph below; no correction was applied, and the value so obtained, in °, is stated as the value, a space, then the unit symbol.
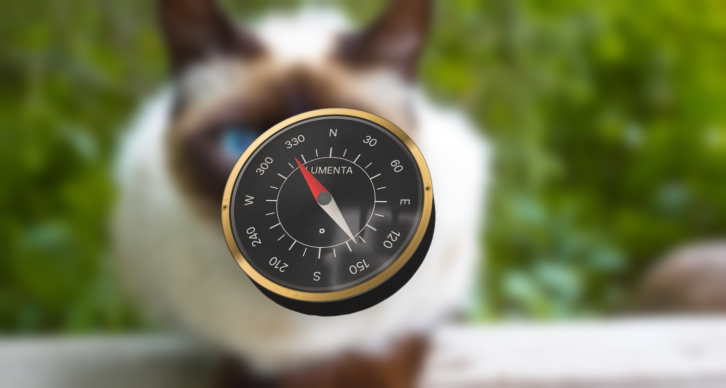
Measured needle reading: 322.5 °
